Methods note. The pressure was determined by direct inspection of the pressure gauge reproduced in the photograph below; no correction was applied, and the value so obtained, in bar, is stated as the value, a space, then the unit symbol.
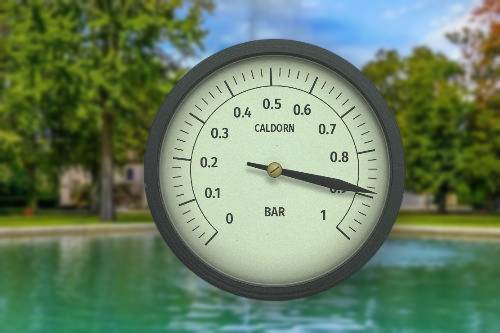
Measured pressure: 0.89 bar
